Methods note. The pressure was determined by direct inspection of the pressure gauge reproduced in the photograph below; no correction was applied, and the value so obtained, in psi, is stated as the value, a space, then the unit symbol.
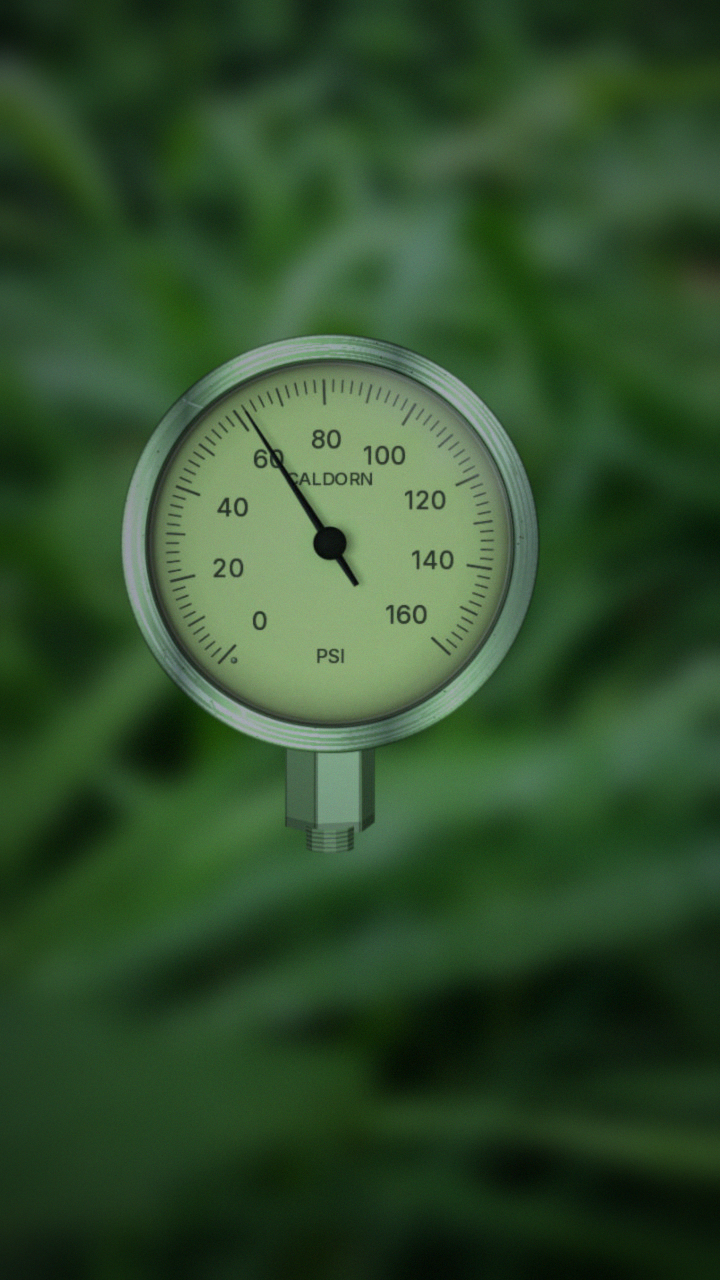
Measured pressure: 62 psi
